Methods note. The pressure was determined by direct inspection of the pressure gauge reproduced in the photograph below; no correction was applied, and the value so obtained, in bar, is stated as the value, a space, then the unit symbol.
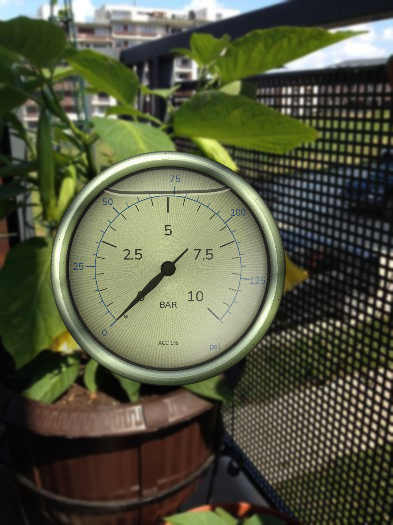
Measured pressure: 0 bar
